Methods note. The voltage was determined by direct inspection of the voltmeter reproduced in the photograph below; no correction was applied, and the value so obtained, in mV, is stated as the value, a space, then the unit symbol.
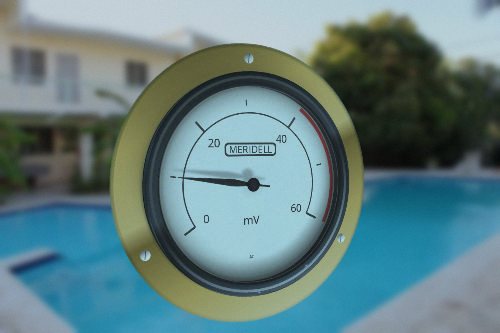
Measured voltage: 10 mV
